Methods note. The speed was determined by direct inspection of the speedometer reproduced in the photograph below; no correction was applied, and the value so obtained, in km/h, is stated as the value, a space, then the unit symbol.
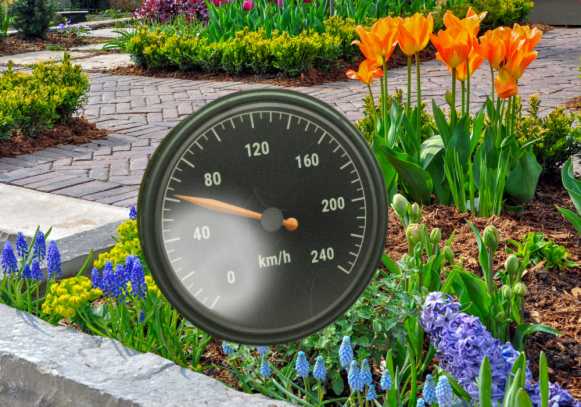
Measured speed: 62.5 km/h
